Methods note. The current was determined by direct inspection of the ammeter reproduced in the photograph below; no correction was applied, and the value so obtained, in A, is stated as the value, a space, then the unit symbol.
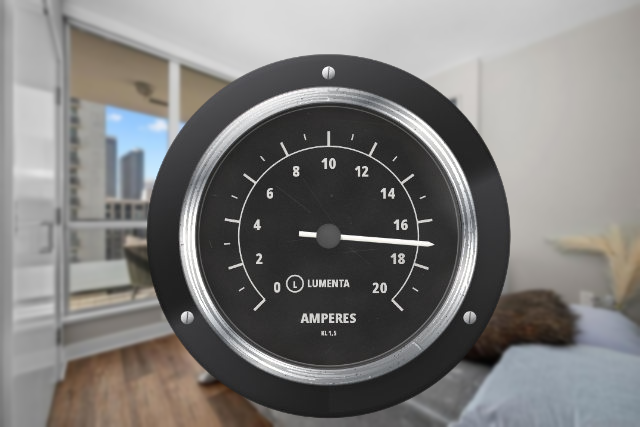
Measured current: 17 A
